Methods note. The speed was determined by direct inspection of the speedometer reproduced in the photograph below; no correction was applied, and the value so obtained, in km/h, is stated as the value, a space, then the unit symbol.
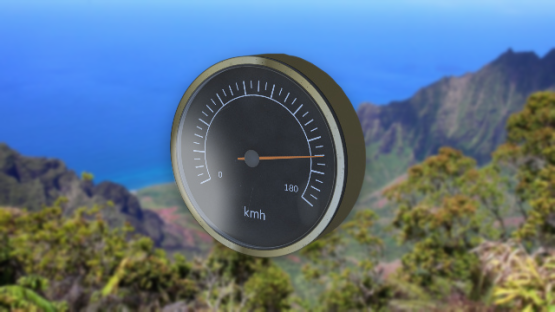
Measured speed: 150 km/h
